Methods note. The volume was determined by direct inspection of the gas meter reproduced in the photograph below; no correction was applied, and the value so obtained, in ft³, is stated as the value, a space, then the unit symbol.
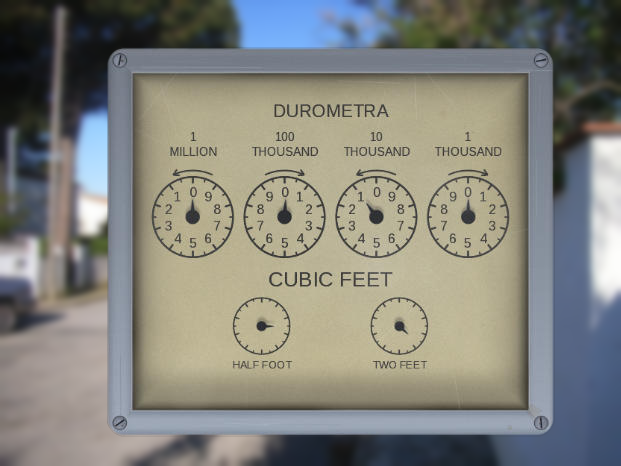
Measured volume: 1000 ft³
